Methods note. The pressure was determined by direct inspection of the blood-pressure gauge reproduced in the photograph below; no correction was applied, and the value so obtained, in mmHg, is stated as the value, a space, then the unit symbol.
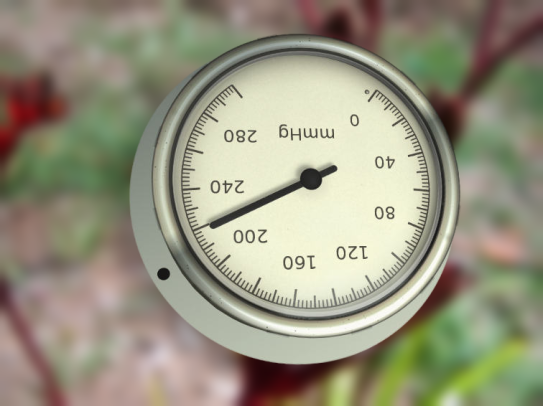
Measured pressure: 218 mmHg
